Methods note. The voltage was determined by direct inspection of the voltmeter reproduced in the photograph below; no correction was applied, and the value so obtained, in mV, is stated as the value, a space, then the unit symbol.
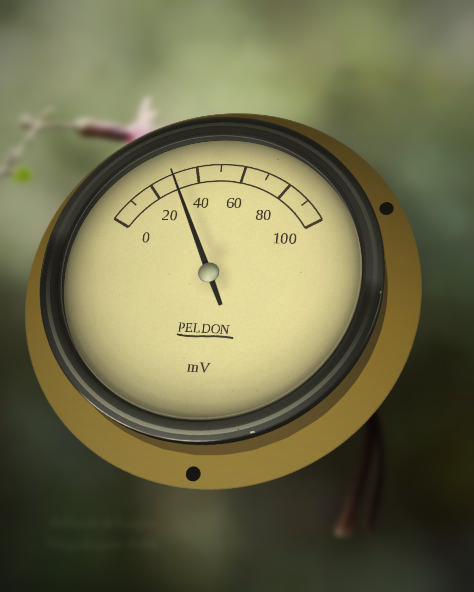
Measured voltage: 30 mV
